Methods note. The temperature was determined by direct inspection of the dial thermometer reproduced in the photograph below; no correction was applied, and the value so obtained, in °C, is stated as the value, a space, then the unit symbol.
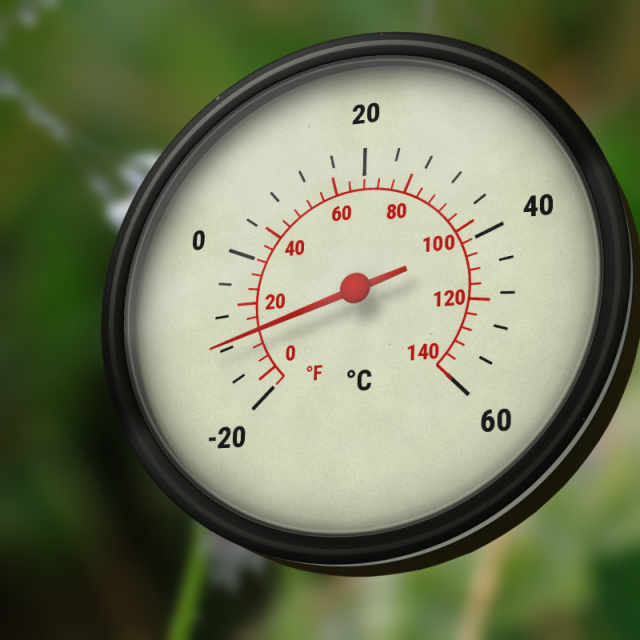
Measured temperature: -12 °C
